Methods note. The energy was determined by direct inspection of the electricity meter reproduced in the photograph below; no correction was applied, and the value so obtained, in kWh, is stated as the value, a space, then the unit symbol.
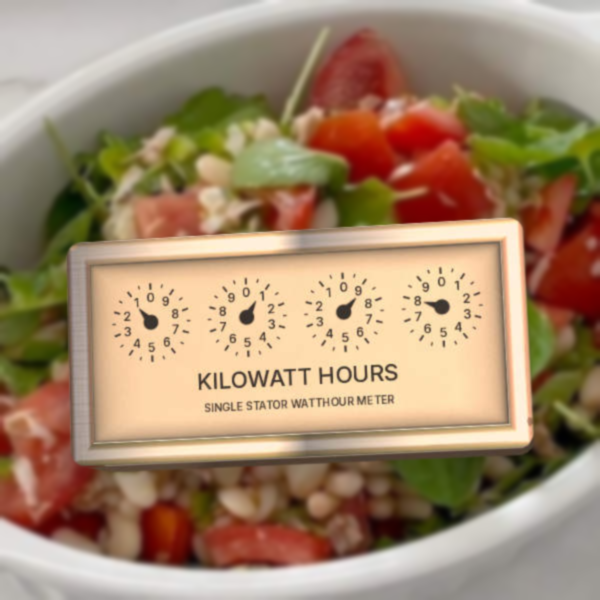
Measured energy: 1088 kWh
